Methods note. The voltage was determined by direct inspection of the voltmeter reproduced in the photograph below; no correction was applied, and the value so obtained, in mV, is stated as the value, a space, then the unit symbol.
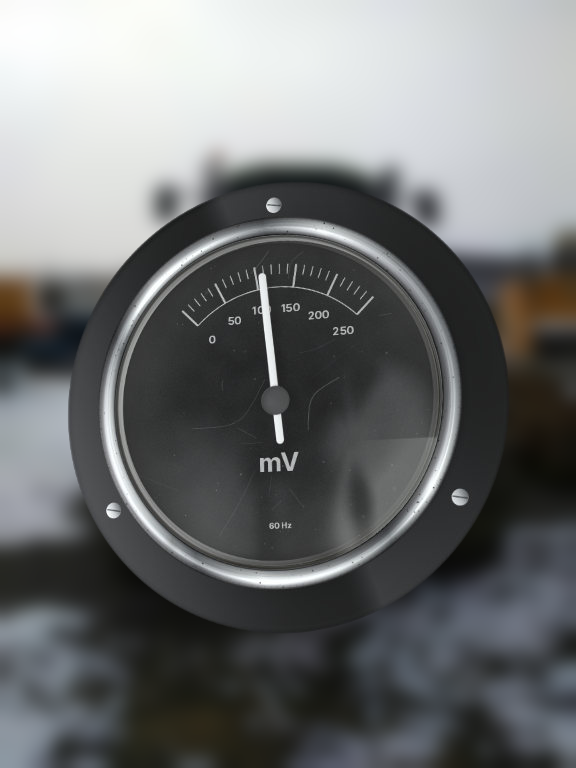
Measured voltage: 110 mV
